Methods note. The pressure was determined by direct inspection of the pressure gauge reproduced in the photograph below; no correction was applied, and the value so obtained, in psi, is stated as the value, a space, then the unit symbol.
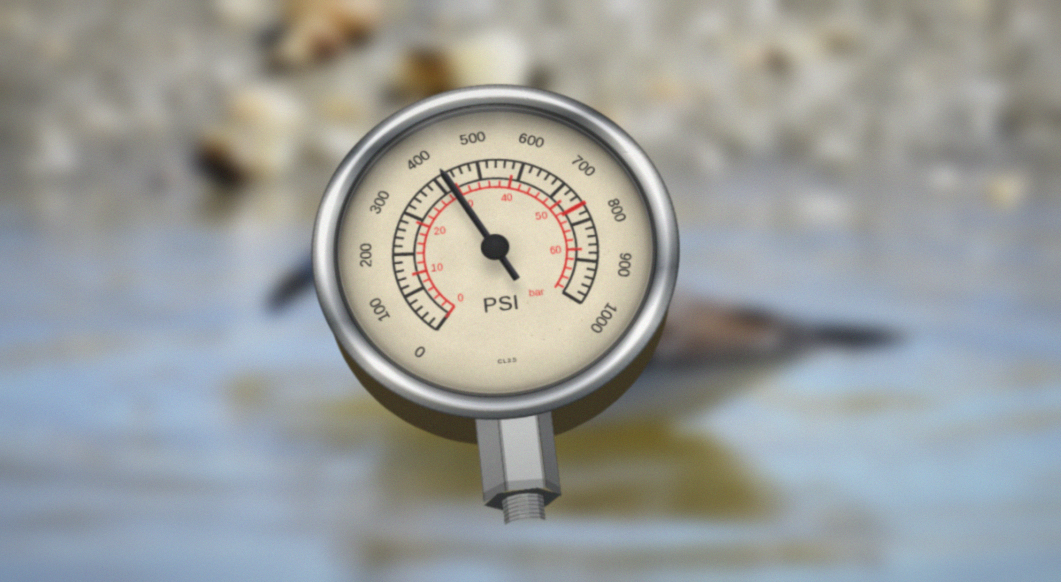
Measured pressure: 420 psi
